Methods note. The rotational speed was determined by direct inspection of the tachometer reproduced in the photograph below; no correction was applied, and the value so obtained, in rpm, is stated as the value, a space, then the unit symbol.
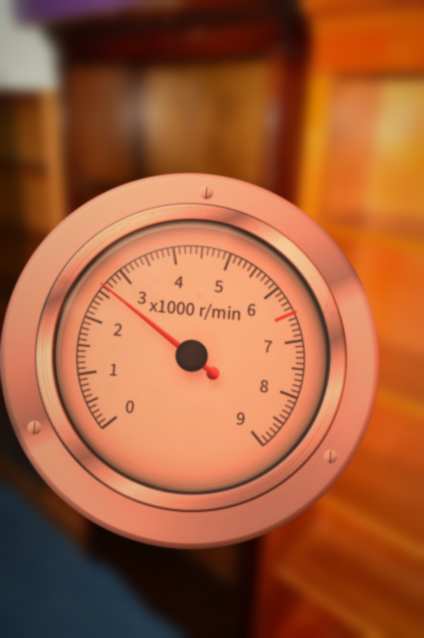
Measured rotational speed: 2600 rpm
